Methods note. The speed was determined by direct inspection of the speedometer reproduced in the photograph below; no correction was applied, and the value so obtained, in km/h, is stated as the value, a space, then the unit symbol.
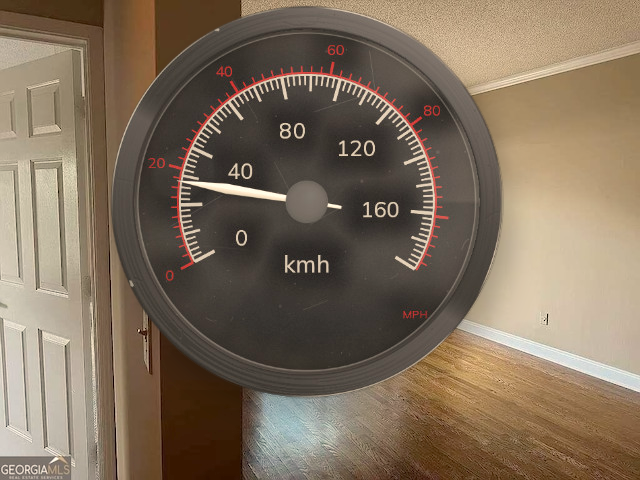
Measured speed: 28 km/h
